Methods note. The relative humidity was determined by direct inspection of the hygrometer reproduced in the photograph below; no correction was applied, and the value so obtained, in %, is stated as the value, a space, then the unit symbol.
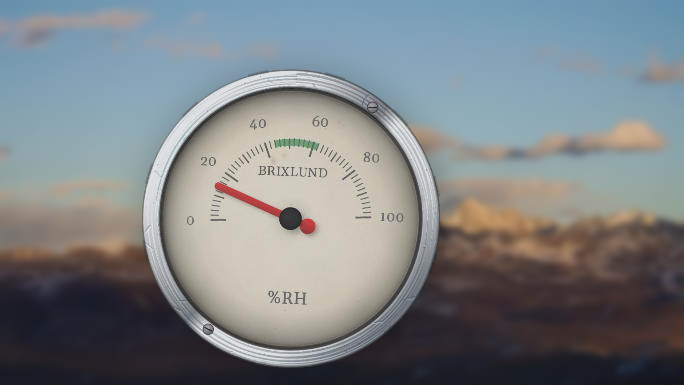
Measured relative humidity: 14 %
